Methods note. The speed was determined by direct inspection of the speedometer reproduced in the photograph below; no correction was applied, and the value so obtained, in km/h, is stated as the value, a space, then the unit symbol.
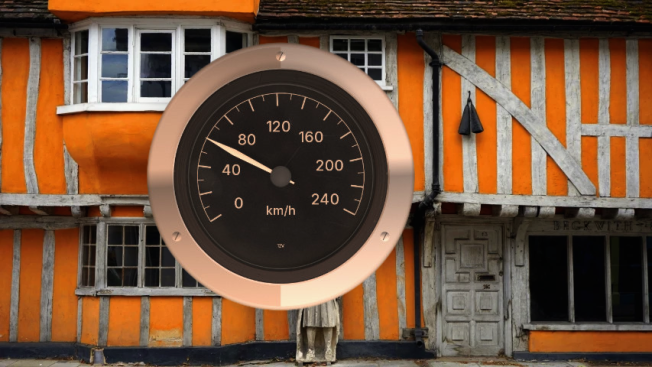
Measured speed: 60 km/h
